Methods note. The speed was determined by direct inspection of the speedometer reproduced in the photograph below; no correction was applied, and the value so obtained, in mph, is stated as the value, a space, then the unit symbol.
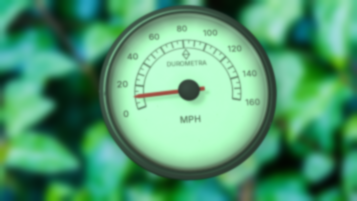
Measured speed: 10 mph
